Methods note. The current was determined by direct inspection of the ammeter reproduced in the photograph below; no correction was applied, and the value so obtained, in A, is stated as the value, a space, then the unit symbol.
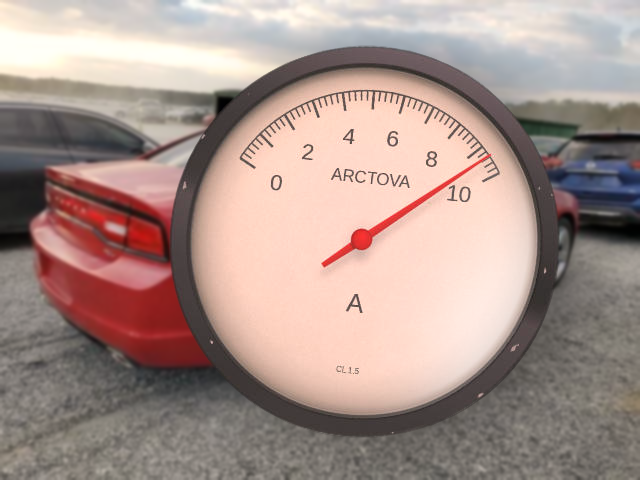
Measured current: 9.4 A
